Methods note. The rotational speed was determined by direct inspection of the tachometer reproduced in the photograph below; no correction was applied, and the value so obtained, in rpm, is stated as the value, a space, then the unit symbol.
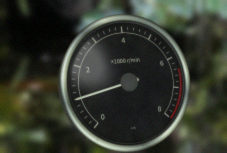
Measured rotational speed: 1000 rpm
